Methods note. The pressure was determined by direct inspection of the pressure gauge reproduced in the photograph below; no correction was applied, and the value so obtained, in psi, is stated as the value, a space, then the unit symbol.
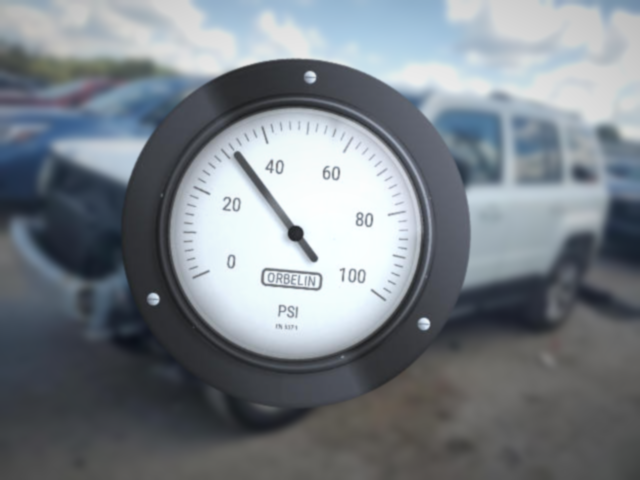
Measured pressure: 32 psi
